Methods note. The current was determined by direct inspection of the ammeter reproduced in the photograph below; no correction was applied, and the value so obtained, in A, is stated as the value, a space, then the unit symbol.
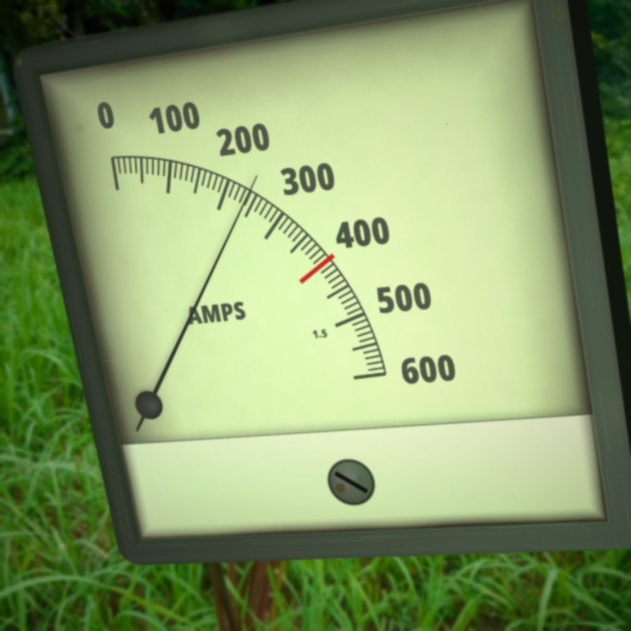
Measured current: 240 A
